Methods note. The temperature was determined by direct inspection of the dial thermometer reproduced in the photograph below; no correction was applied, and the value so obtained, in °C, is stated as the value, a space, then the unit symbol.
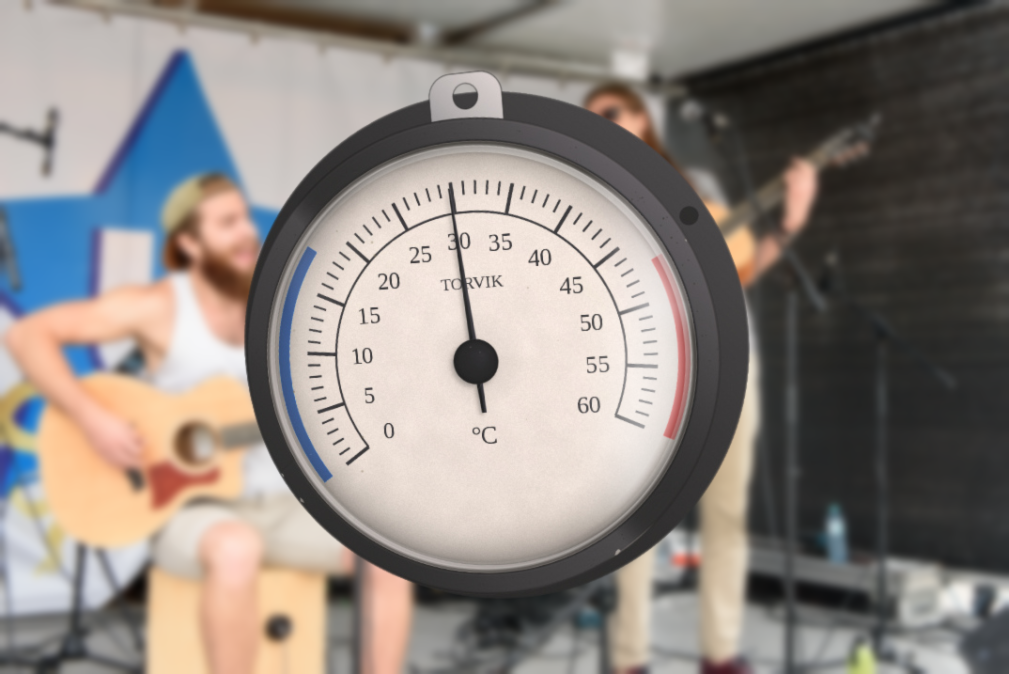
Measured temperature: 30 °C
